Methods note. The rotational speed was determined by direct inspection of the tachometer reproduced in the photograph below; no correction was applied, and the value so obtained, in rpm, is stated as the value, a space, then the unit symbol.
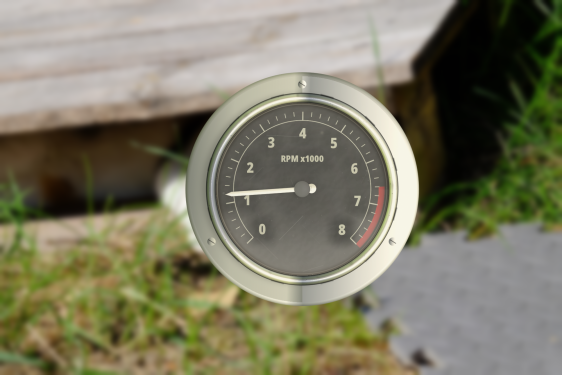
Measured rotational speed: 1200 rpm
